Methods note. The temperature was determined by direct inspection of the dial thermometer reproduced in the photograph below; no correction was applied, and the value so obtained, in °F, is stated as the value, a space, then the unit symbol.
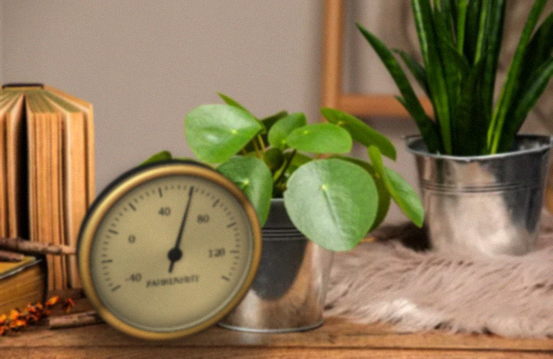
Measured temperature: 60 °F
